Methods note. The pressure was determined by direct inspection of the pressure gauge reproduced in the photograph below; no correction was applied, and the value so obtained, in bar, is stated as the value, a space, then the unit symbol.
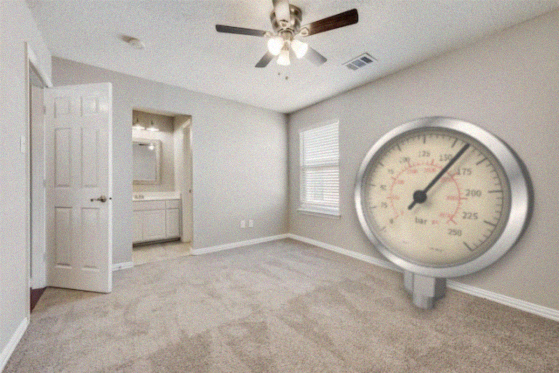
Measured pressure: 160 bar
